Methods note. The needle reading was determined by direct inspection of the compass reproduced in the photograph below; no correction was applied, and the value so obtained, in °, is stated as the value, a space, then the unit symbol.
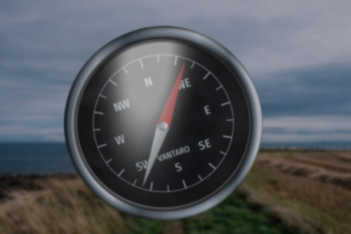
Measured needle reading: 37.5 °
